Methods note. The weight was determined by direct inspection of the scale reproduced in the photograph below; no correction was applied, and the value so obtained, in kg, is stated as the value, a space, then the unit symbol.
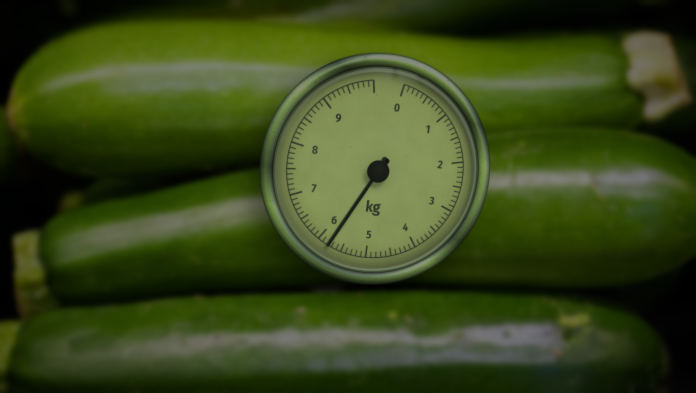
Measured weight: 5.8 kg
